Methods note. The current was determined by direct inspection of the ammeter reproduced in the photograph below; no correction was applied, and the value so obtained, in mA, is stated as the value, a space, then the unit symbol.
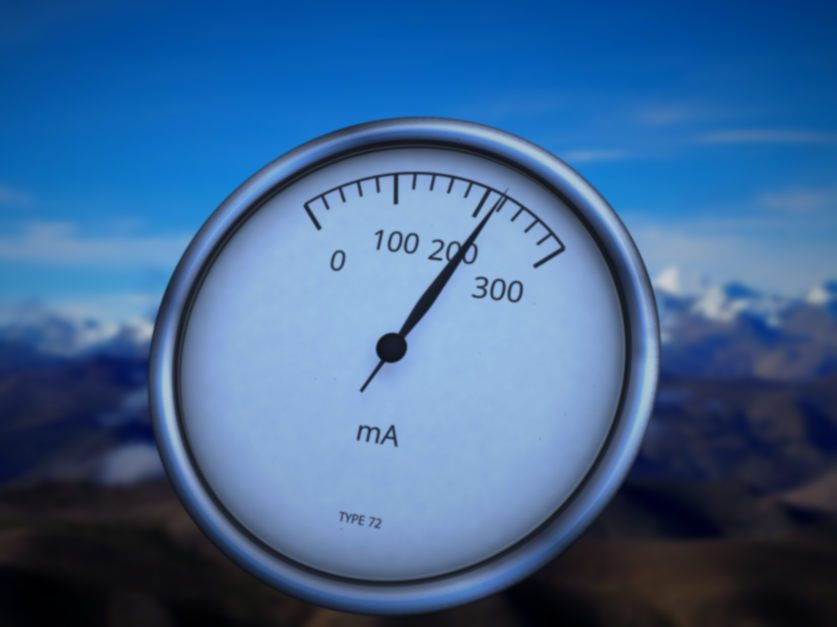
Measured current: 220 mA
